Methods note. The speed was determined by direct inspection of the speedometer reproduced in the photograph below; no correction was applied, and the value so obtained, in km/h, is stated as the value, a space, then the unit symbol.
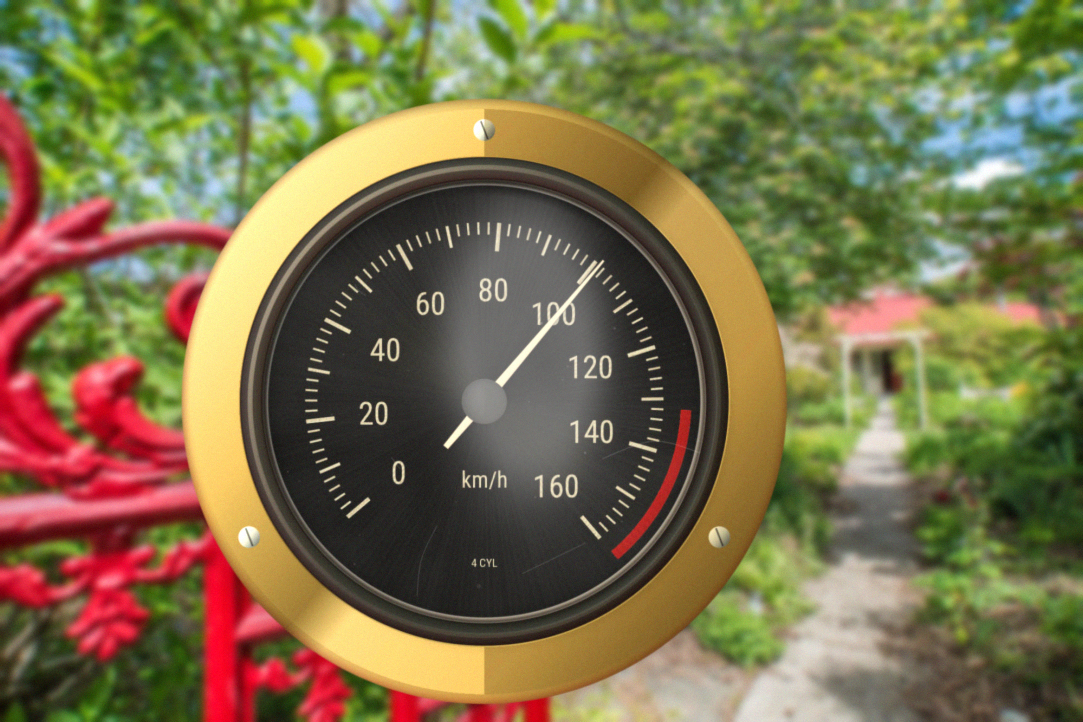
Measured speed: 101 km/h
